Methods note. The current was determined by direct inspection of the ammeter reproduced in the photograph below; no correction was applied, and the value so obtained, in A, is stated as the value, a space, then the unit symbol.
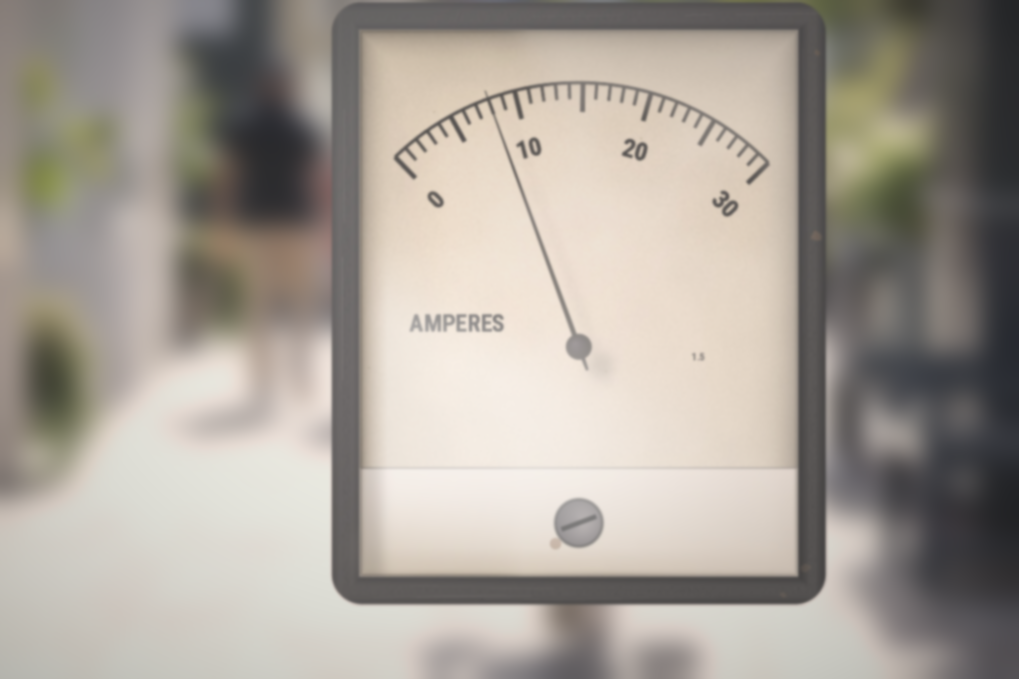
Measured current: 8 A
